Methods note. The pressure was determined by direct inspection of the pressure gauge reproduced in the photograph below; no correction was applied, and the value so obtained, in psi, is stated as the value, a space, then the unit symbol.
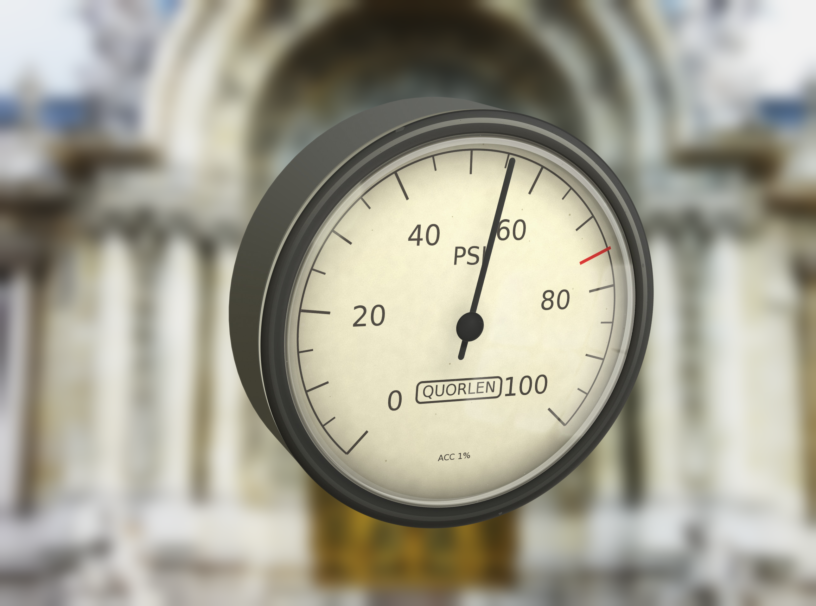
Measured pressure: 55 psi
